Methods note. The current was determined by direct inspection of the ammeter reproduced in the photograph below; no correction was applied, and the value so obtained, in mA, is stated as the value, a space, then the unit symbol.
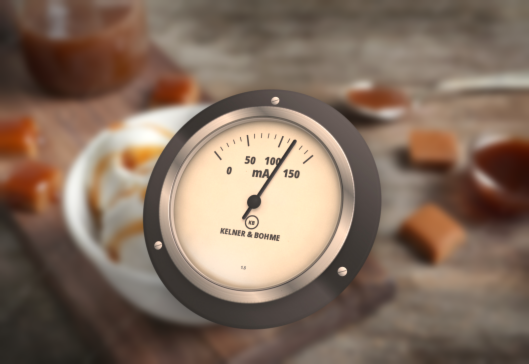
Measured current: 120 mA
